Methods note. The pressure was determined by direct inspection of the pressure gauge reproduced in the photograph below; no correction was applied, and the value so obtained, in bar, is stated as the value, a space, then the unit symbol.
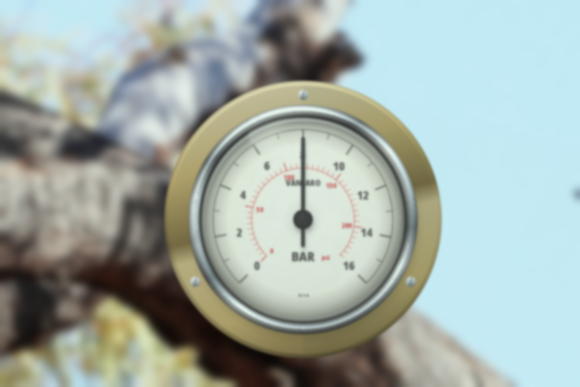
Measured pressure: 8 bar
